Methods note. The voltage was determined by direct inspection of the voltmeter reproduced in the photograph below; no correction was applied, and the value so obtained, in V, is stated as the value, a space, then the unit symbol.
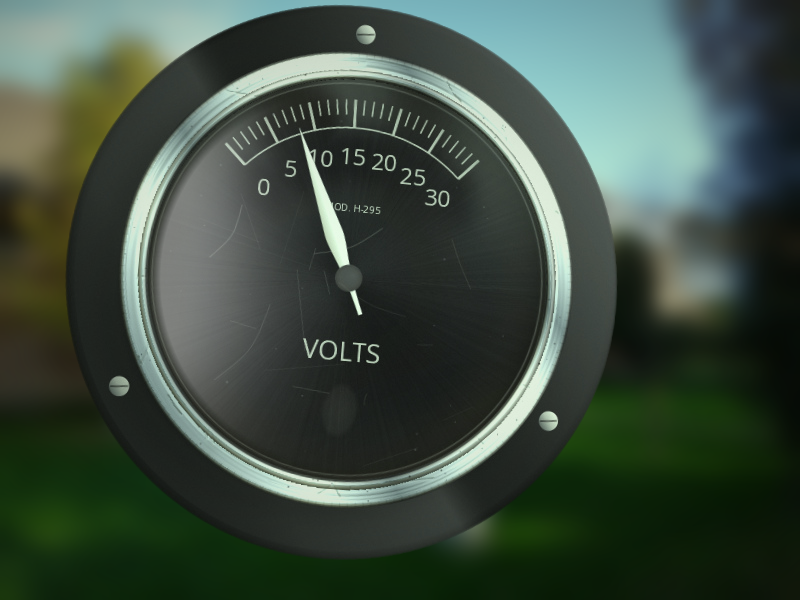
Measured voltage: 8 V
